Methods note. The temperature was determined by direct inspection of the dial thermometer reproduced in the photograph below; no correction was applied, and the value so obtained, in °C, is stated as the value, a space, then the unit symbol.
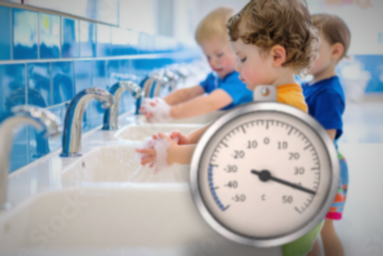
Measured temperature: 40 °C
